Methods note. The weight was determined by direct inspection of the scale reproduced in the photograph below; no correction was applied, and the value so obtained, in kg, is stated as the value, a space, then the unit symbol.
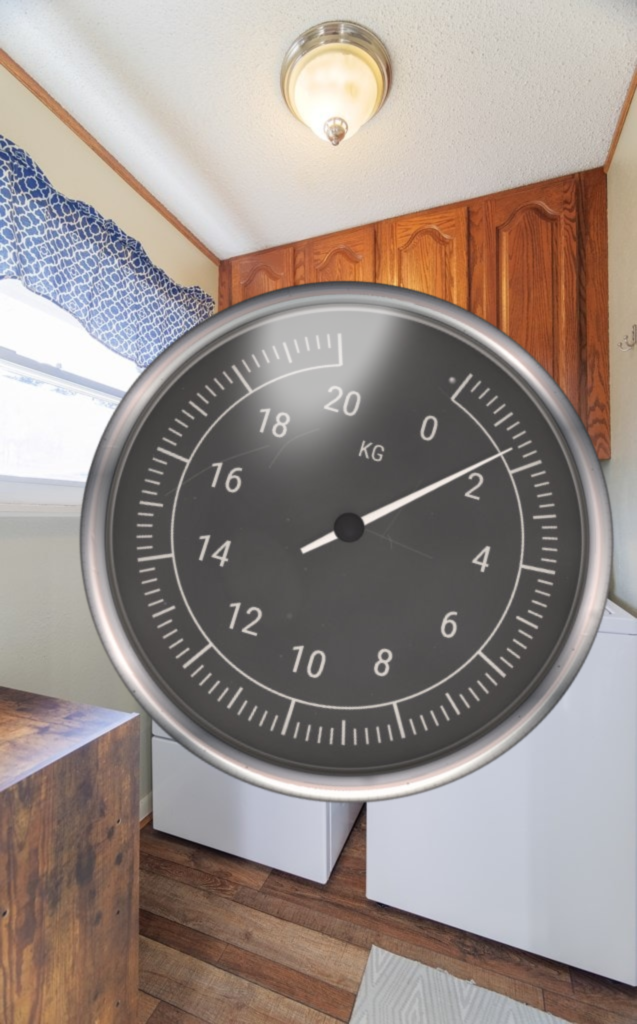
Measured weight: 1.6 kg
